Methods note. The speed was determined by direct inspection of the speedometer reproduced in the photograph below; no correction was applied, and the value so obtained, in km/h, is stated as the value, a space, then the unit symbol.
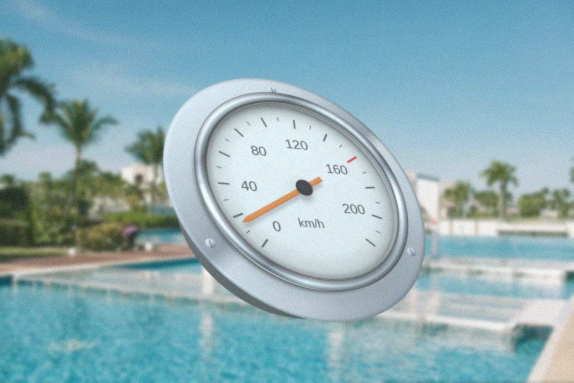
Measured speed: 15 km/h
